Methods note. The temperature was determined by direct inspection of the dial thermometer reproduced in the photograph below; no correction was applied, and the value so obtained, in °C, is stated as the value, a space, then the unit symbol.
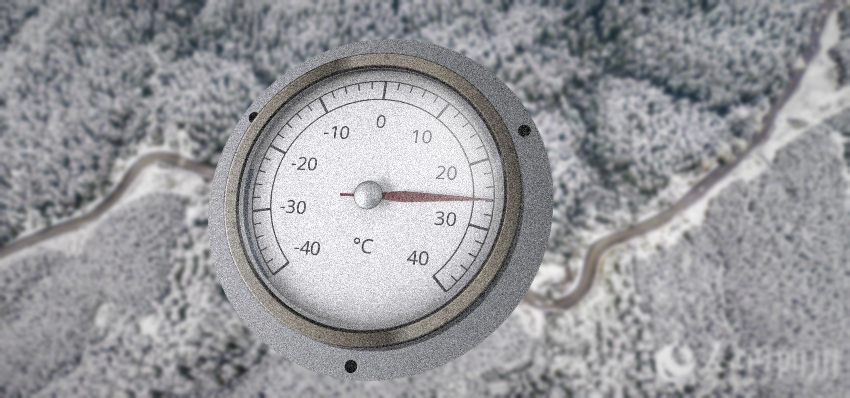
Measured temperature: 26 °C
